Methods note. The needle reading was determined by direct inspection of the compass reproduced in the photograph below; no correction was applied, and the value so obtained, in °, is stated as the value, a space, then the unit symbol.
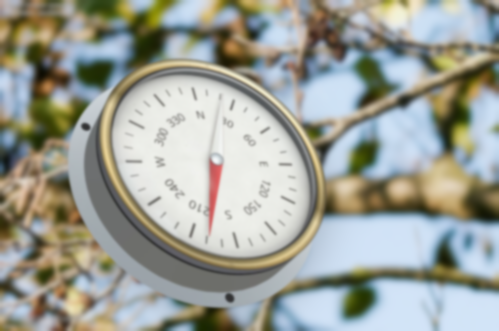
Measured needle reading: 200 °
